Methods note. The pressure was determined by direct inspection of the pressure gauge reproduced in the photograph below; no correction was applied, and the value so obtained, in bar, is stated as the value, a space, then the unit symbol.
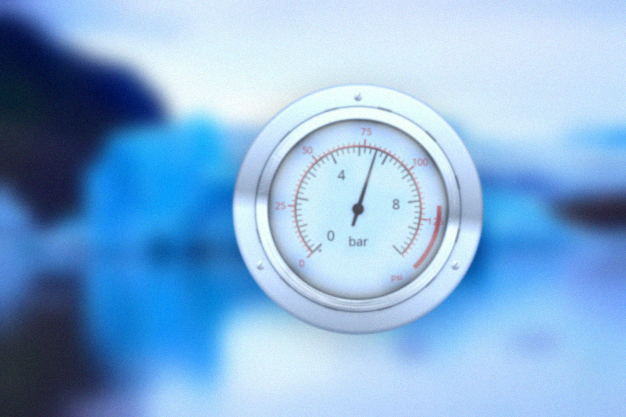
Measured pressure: 5.6 bar
